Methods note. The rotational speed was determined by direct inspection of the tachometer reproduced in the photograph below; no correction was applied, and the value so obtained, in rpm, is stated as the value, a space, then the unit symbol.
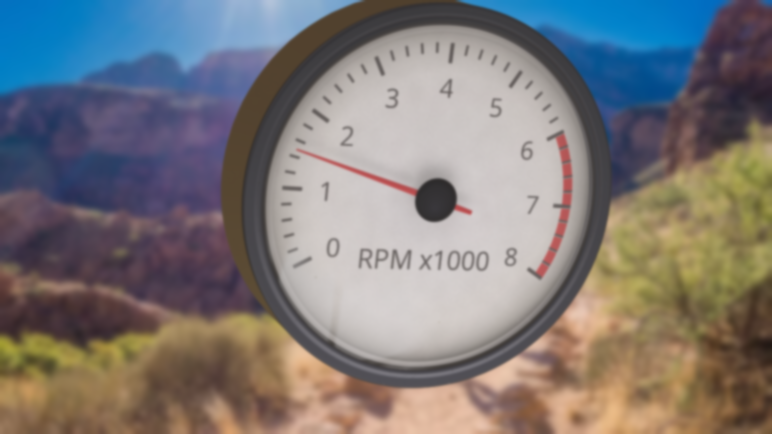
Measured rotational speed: 1500 rpm
